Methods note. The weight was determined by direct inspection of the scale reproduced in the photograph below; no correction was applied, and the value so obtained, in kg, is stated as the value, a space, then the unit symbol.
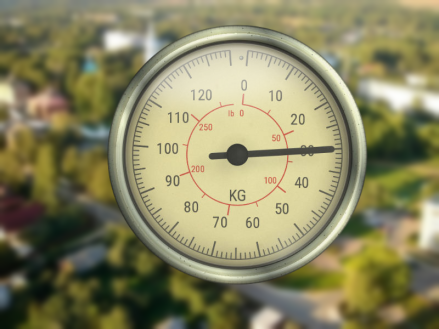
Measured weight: 30 kg
